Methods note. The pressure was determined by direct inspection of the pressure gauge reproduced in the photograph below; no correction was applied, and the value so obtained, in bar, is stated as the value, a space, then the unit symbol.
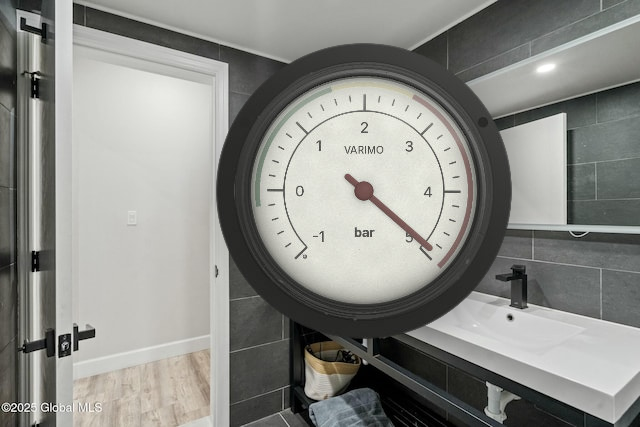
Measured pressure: 4.9 bar
